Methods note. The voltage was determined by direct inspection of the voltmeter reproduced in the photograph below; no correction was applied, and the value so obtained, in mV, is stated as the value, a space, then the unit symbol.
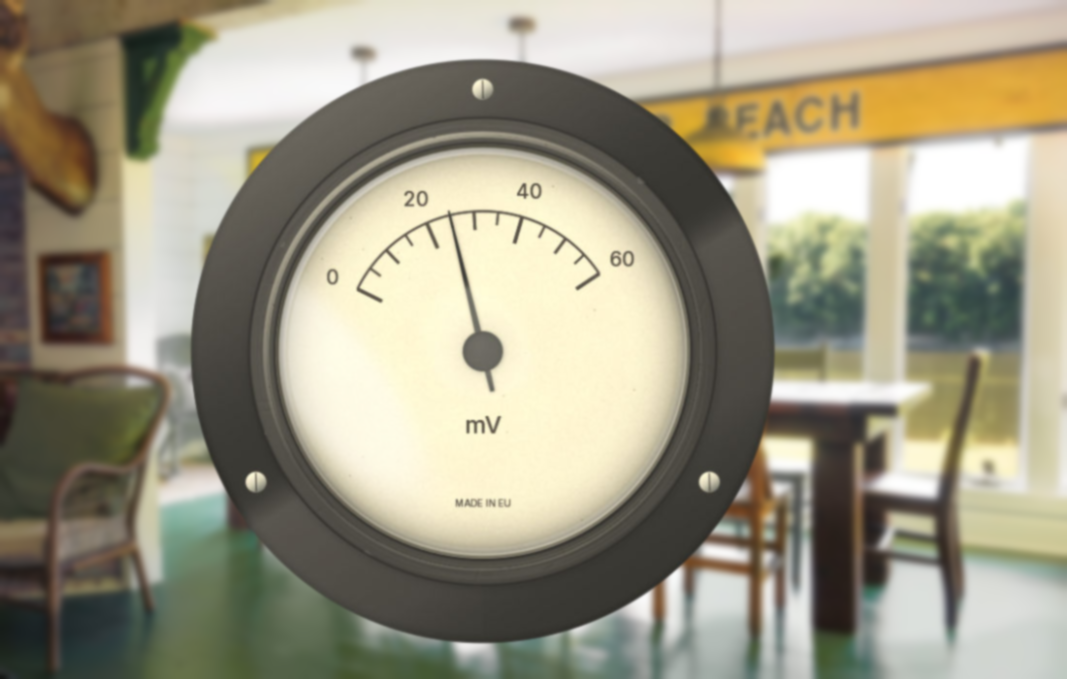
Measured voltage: 25 mV
